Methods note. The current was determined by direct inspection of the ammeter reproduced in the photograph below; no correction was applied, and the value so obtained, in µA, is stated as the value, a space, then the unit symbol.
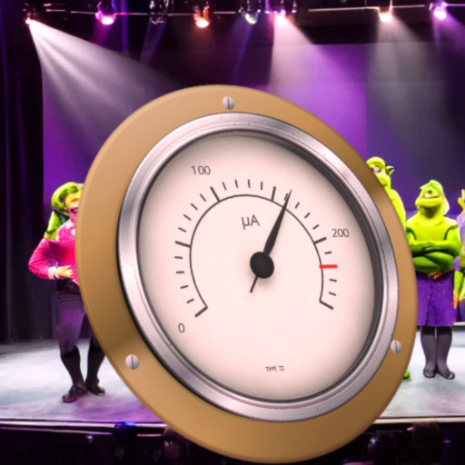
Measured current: 160 µA
